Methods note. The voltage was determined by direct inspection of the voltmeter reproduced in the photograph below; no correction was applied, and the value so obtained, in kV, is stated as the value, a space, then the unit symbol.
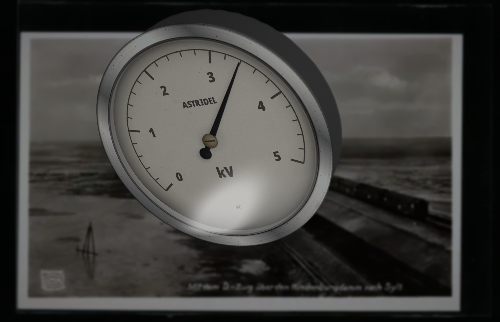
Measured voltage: 3.4 kV
